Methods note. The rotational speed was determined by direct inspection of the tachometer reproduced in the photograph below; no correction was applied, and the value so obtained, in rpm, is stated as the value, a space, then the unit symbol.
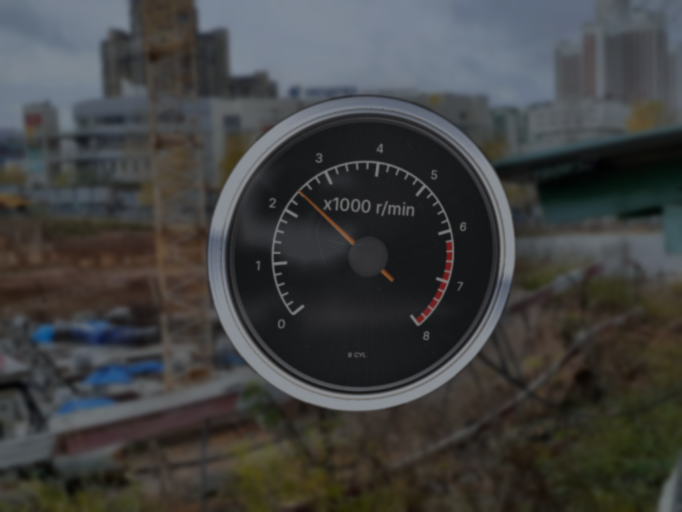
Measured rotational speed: 2400 rpm
